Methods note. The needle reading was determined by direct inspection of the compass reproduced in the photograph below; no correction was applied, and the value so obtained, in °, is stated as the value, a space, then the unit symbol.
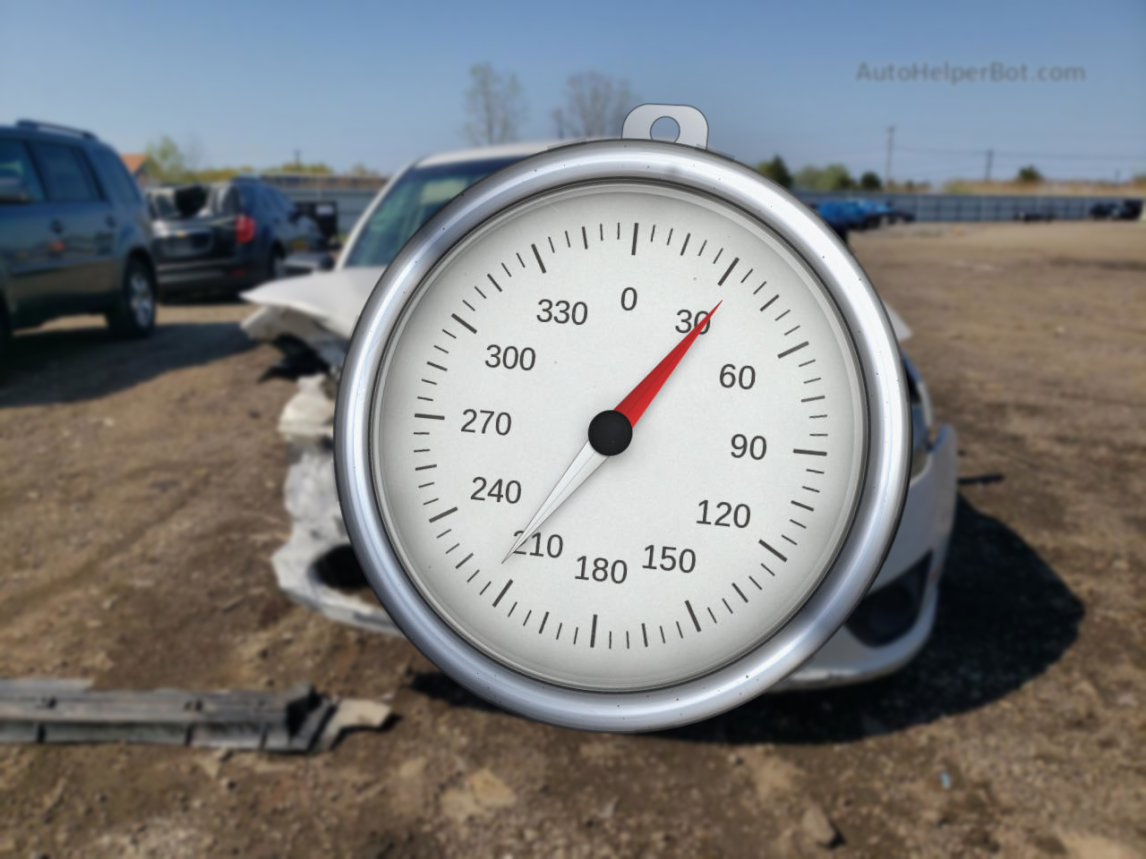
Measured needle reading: 35 °
